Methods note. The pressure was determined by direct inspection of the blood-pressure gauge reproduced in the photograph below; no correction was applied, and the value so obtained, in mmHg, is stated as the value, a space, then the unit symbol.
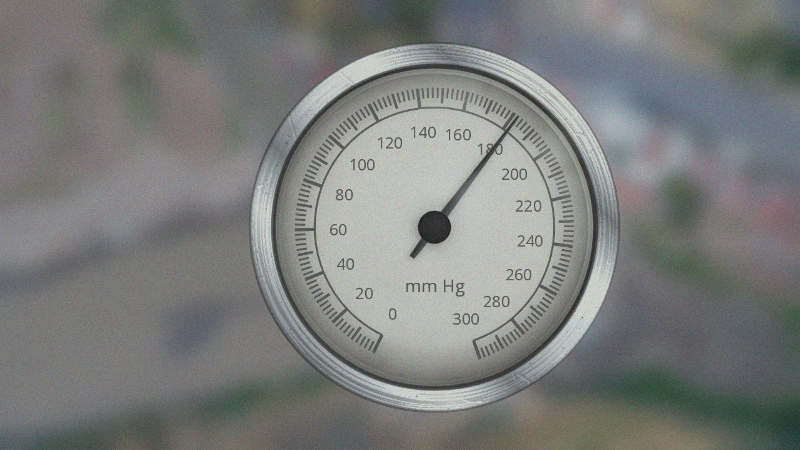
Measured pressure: 182 mmHg
